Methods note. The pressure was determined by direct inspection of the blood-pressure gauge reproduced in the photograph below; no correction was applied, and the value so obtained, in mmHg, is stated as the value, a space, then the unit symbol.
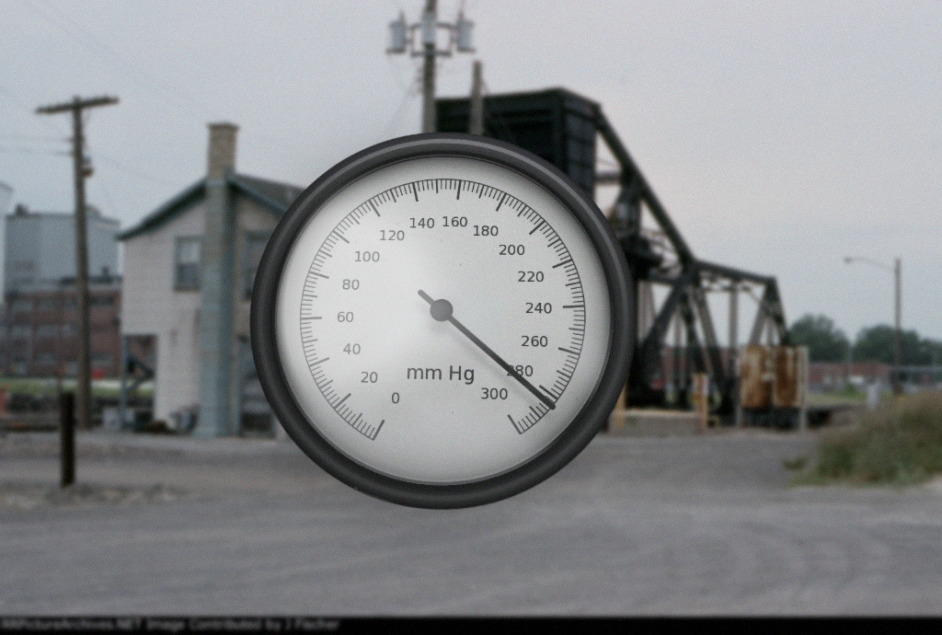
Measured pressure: 284 mmHg
